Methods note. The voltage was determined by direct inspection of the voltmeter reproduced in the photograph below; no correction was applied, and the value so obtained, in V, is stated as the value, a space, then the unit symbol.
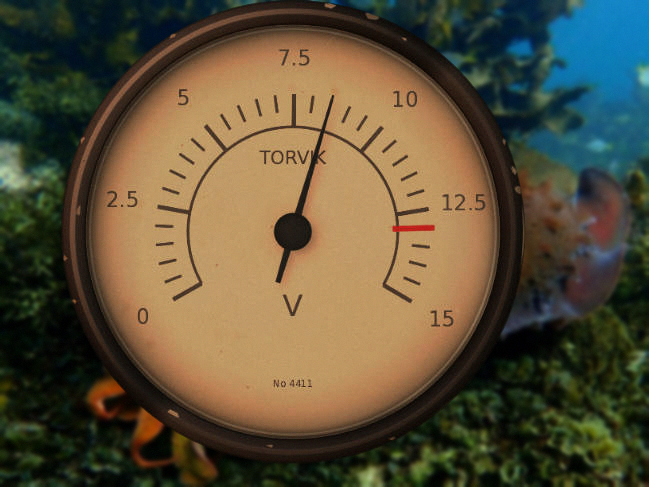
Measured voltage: 8.5 V
